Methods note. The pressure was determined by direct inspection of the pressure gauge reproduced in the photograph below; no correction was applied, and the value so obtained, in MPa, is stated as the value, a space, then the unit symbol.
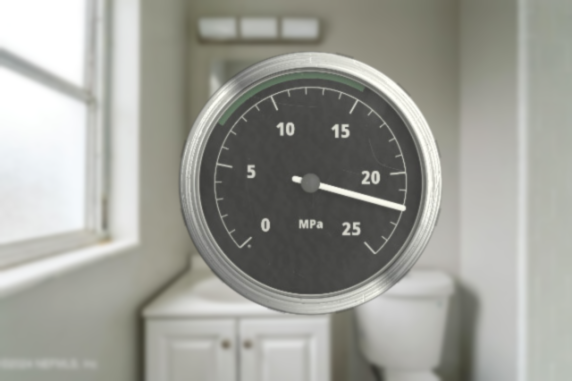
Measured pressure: 22 MPa
